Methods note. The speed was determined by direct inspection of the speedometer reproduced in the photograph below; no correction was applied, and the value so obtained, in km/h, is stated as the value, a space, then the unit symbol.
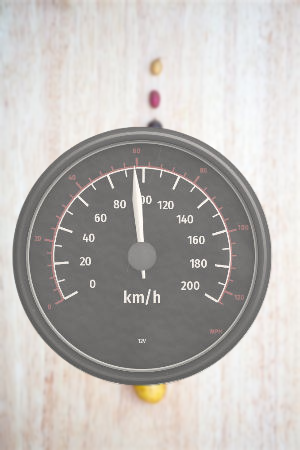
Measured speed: 95 km/h
